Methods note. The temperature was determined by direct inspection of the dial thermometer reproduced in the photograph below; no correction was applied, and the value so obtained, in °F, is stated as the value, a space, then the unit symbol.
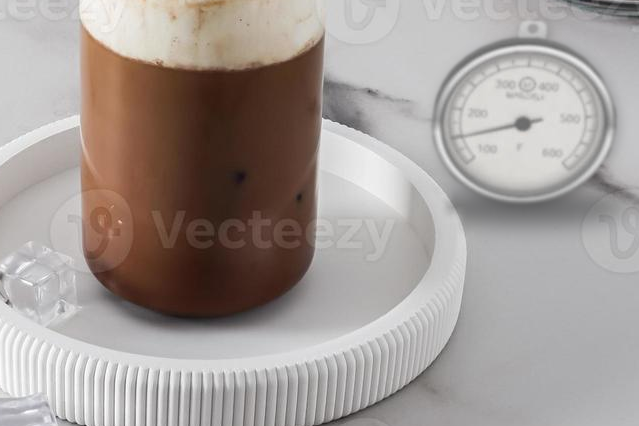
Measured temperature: 150 °F
